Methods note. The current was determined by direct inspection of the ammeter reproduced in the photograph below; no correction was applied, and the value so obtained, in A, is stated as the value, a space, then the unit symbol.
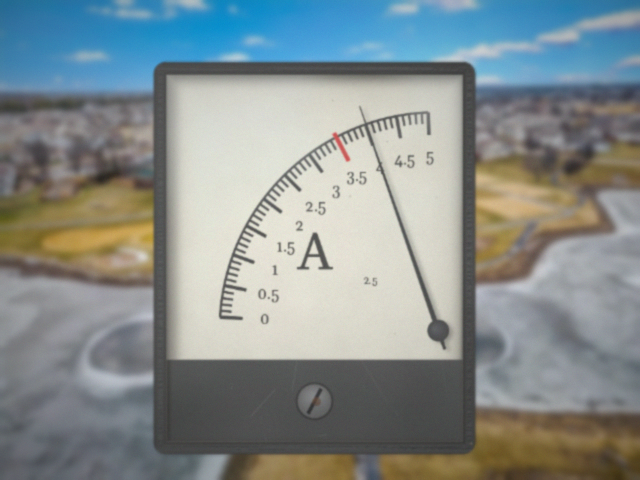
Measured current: 4 A
